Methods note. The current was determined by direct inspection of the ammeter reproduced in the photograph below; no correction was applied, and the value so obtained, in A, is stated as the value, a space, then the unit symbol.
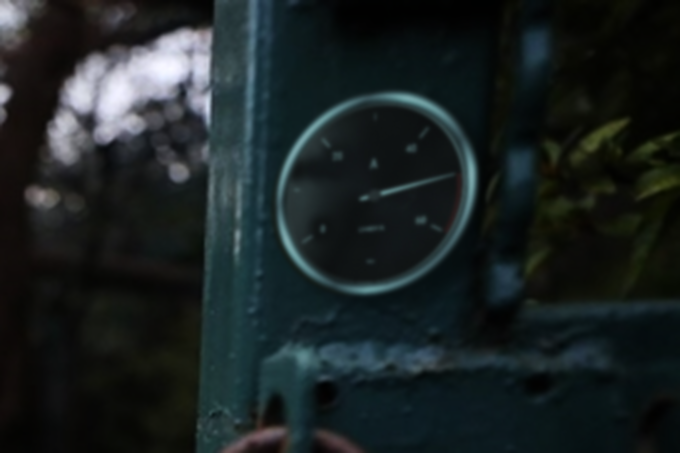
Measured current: 50 A
